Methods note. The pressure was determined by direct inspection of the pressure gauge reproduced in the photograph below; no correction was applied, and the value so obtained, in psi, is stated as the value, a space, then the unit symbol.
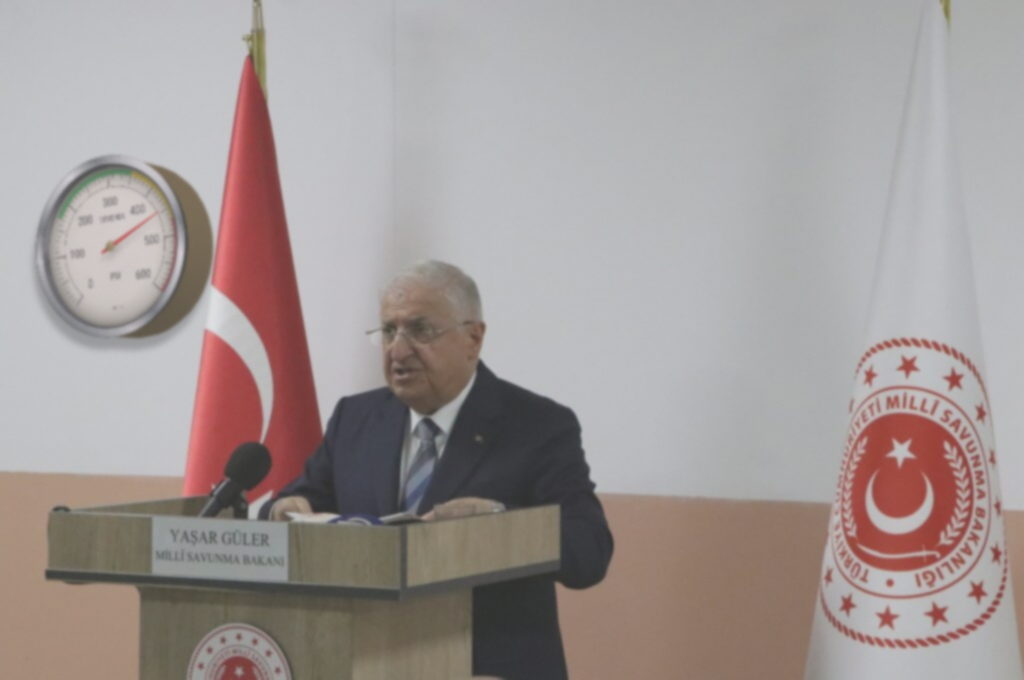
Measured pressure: 450 psi
